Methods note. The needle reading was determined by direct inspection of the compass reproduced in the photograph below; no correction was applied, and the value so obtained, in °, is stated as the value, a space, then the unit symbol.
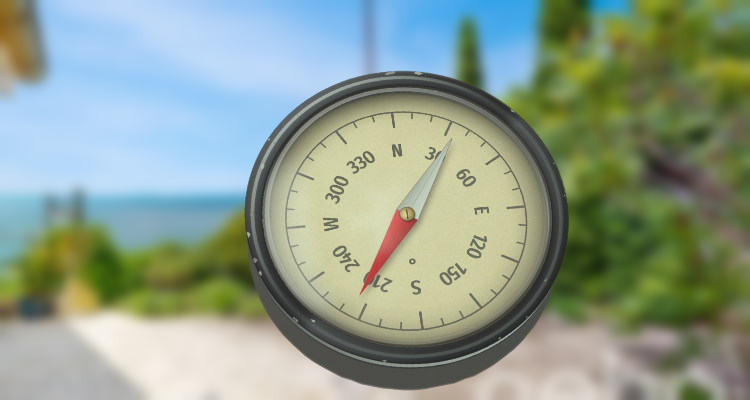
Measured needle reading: 215 °
